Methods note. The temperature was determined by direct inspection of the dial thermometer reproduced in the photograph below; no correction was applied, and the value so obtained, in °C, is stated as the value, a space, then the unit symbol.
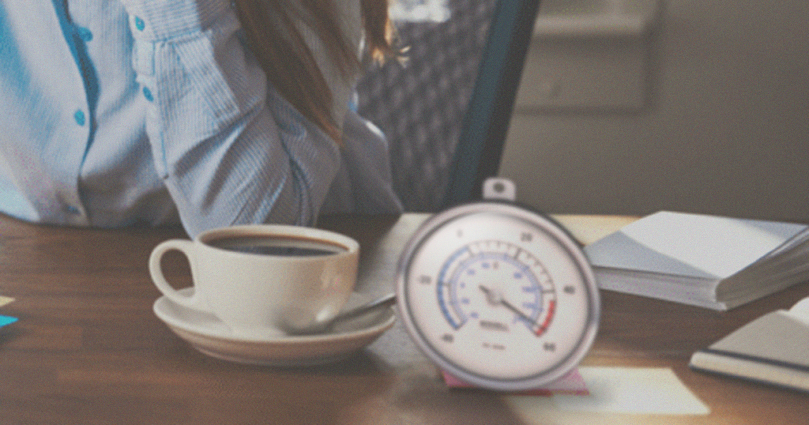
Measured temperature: 56 °C
